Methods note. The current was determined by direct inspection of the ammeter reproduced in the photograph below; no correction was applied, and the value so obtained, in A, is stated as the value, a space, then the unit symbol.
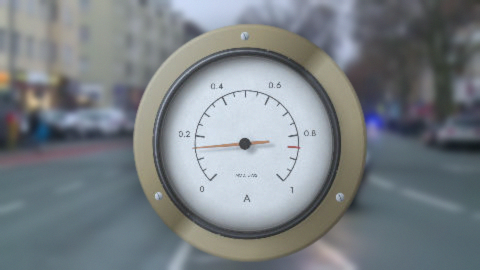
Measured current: 0.15 A
